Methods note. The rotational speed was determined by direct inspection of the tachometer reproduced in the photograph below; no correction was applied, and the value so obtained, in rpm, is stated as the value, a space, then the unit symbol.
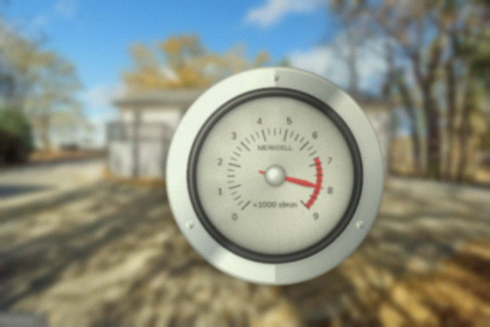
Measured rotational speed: 8000 rpm
